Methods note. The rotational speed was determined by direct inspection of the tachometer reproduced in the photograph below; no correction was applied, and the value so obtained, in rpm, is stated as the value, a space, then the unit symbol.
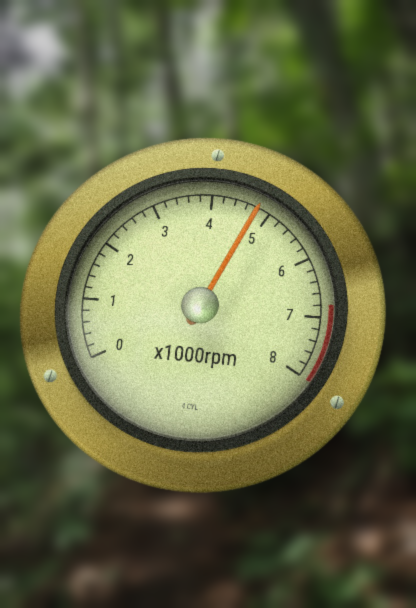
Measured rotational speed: 4800 rpm
